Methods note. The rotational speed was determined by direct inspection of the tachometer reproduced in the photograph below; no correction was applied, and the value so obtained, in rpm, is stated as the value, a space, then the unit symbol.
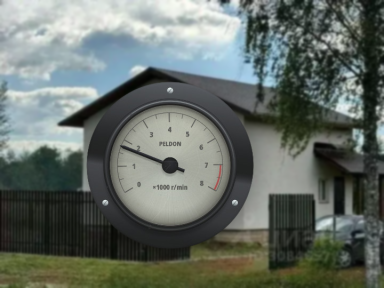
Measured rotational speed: 1750 rpm
